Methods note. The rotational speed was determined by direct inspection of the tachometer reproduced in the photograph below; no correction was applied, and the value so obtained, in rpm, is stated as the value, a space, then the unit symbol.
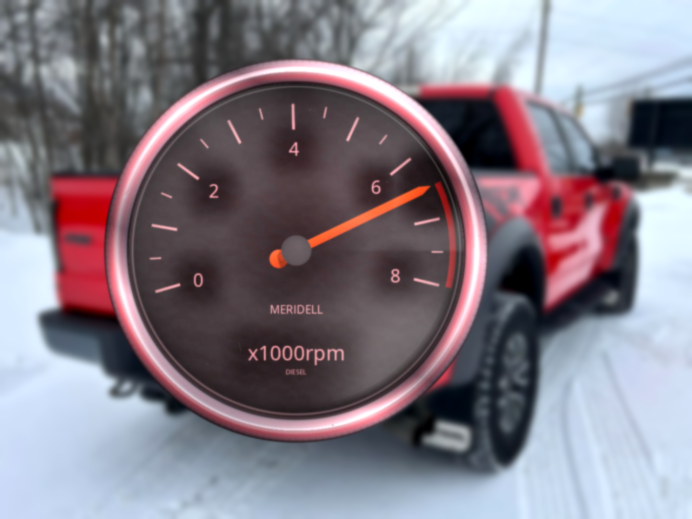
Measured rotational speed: 6500 rpm
